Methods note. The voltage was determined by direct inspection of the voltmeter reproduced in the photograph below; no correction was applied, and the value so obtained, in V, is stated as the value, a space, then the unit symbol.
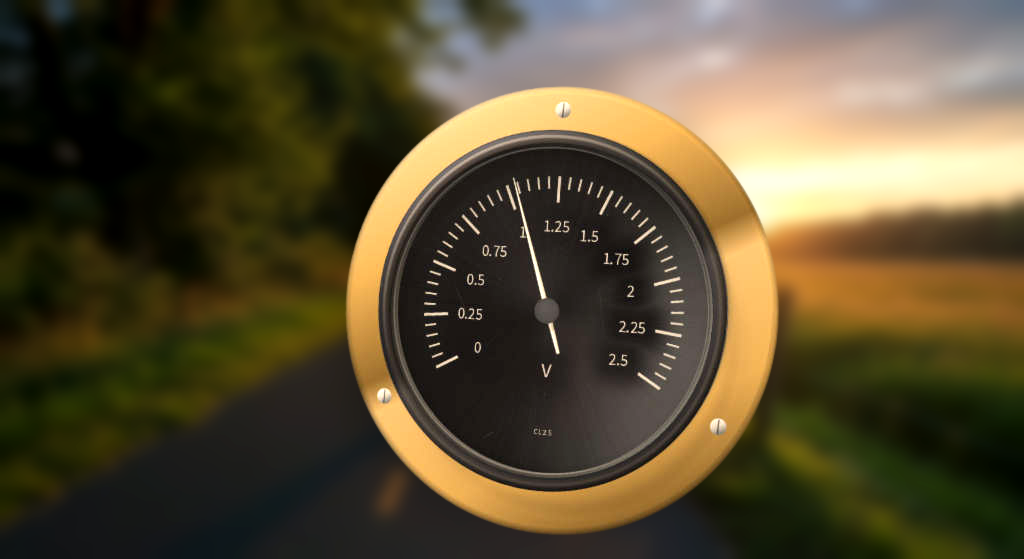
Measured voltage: 1.05 V
